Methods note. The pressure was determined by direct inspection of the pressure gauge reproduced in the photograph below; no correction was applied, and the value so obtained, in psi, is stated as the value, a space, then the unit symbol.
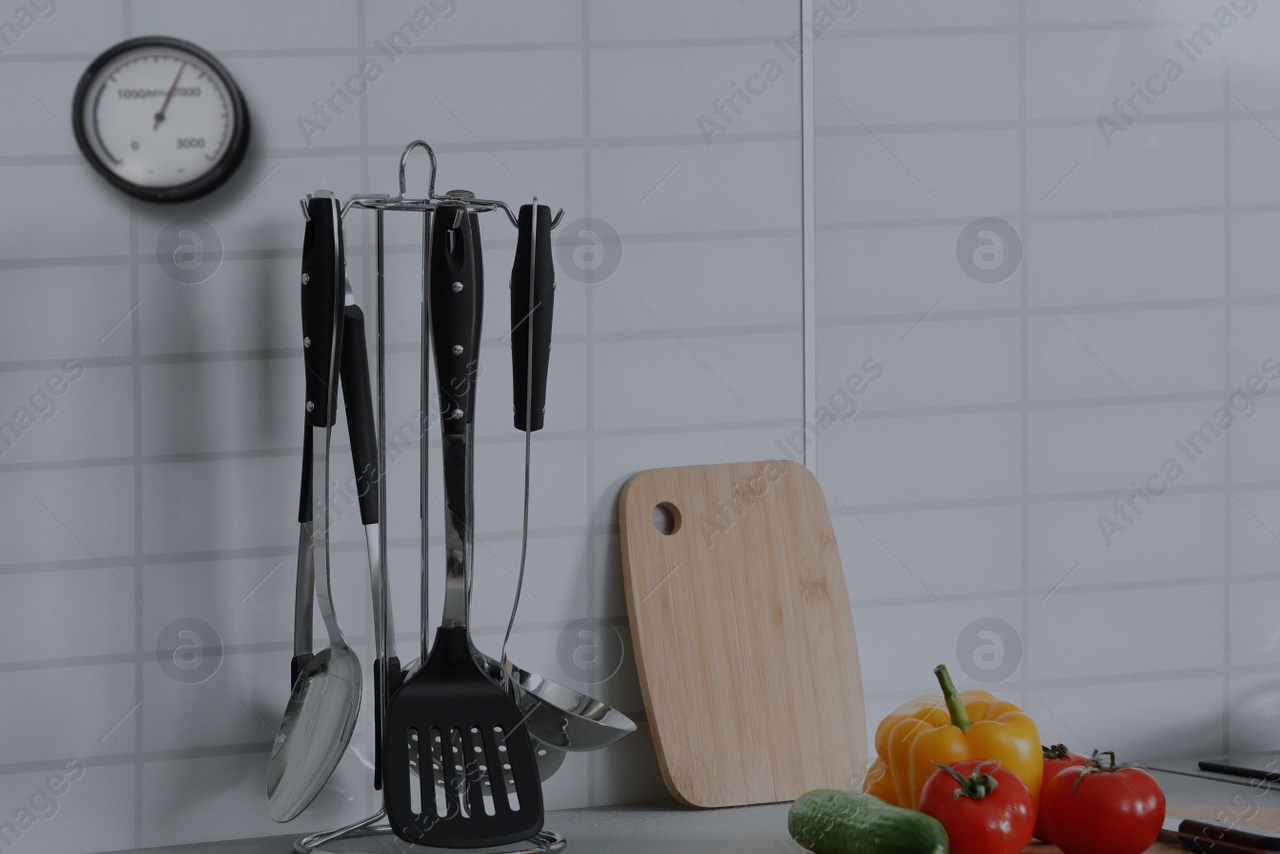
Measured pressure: 1800 psi
